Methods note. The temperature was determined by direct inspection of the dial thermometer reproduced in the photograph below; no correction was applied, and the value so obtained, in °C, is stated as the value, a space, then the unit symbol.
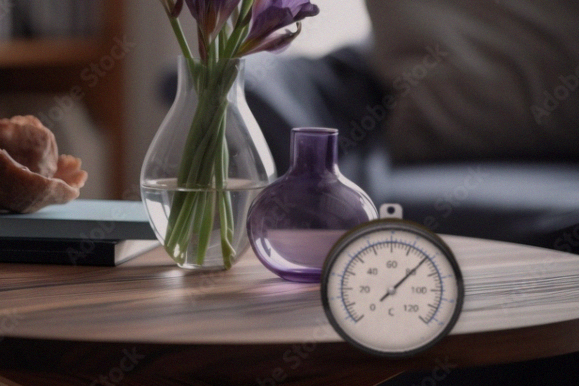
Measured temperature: 80 °C
